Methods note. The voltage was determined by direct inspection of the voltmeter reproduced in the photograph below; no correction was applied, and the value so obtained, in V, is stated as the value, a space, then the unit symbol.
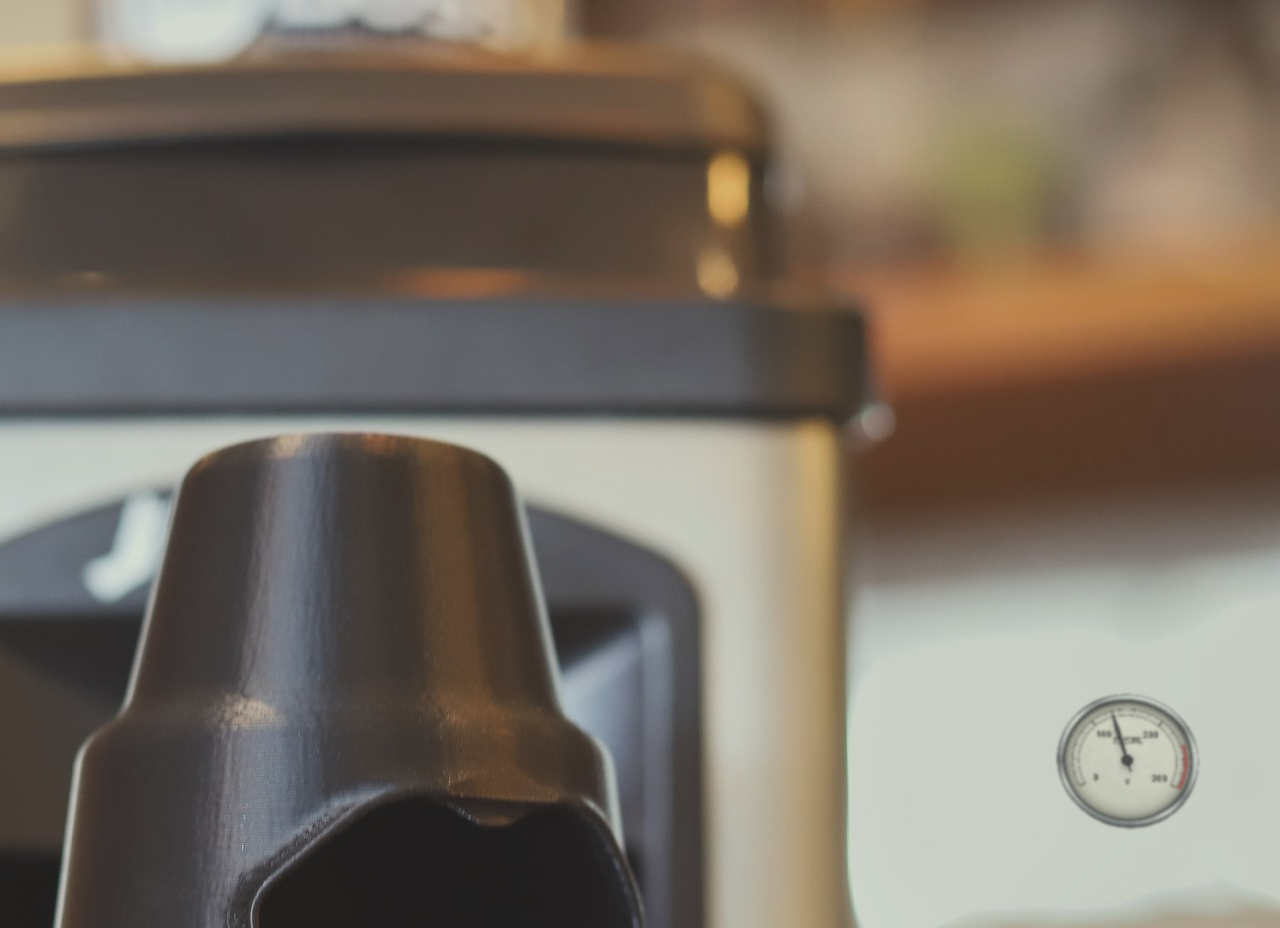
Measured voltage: 130 V
